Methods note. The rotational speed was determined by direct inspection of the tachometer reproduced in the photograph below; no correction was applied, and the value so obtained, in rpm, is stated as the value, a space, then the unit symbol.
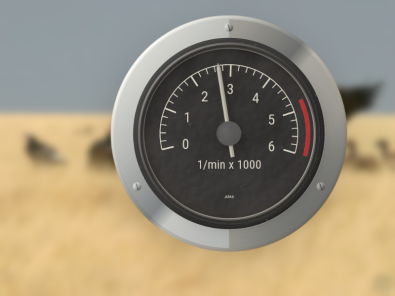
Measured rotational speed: 2700 rpm
